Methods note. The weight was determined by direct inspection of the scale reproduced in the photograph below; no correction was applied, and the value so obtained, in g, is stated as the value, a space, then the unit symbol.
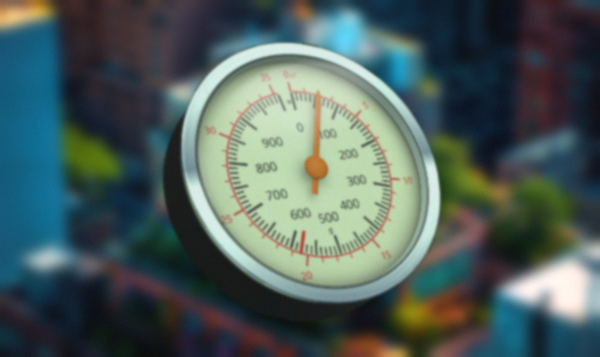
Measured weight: 50 g
